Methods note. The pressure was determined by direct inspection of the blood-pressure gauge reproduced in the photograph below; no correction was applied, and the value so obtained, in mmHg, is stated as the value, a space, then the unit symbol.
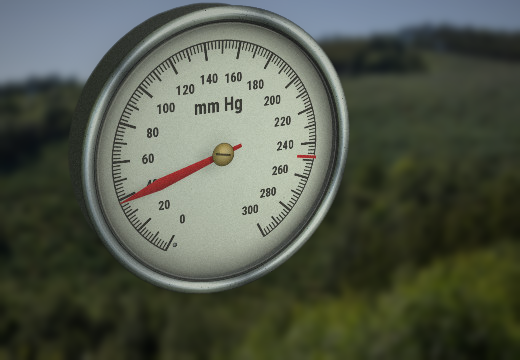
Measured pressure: 40 mmHg
